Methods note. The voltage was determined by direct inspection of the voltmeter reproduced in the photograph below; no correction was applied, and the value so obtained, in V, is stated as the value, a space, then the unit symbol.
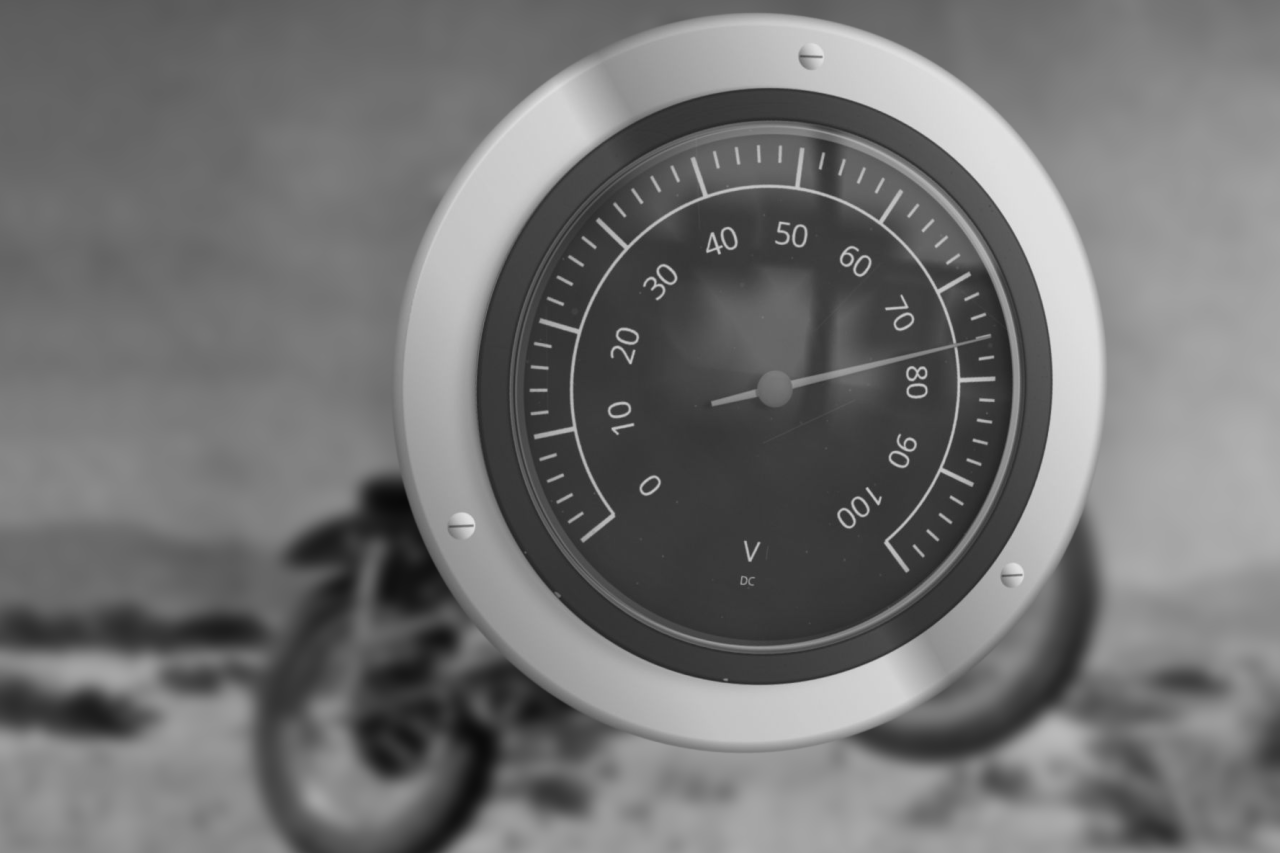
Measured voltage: 76 V
